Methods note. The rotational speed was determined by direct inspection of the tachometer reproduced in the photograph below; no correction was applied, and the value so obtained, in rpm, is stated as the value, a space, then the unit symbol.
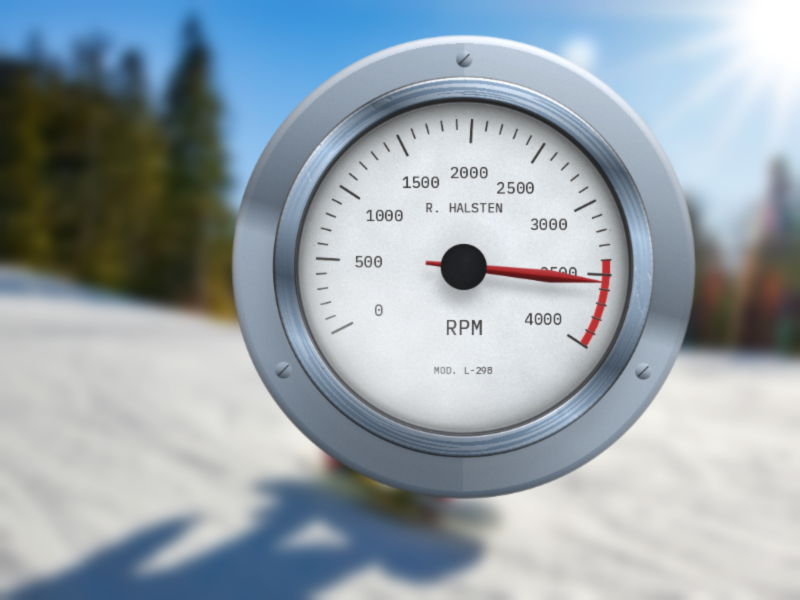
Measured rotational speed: 3550 rpm
